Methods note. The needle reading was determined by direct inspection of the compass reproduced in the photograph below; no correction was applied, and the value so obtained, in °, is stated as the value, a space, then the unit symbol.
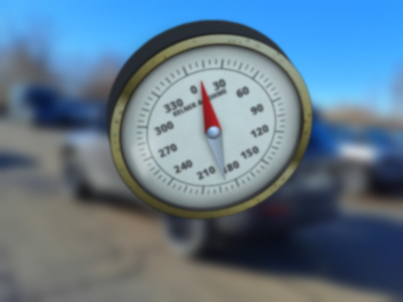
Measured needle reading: 10 °
